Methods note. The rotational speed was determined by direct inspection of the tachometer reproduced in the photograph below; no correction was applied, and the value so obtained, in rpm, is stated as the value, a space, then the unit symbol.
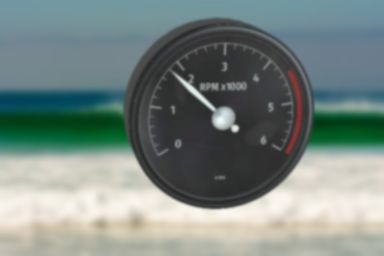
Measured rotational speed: 1800 rpm
